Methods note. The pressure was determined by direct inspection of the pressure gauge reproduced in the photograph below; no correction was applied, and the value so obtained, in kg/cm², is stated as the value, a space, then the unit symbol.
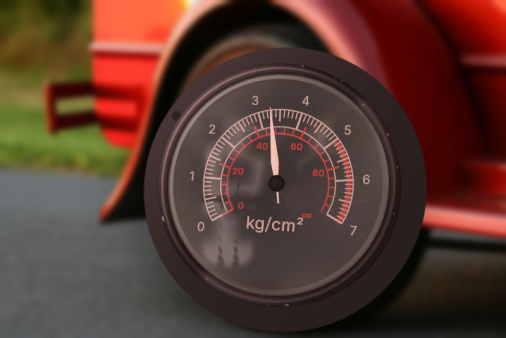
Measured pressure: 3.3 kg/cm²
